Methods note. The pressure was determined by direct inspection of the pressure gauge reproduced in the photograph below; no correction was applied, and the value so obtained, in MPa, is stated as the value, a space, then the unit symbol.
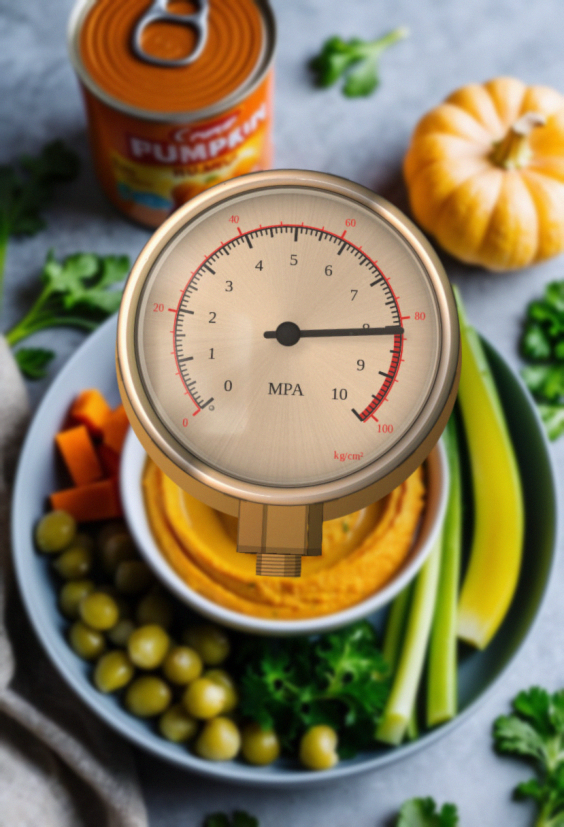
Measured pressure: 8.1 MPa
